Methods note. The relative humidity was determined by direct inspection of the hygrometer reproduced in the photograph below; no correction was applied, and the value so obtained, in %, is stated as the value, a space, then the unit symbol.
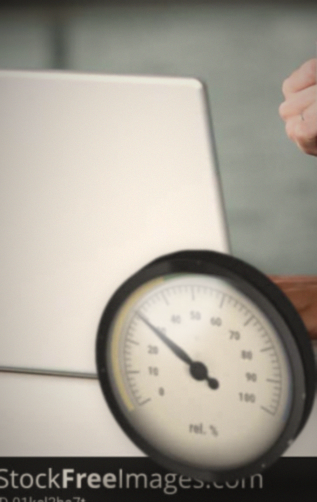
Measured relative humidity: 30 %
